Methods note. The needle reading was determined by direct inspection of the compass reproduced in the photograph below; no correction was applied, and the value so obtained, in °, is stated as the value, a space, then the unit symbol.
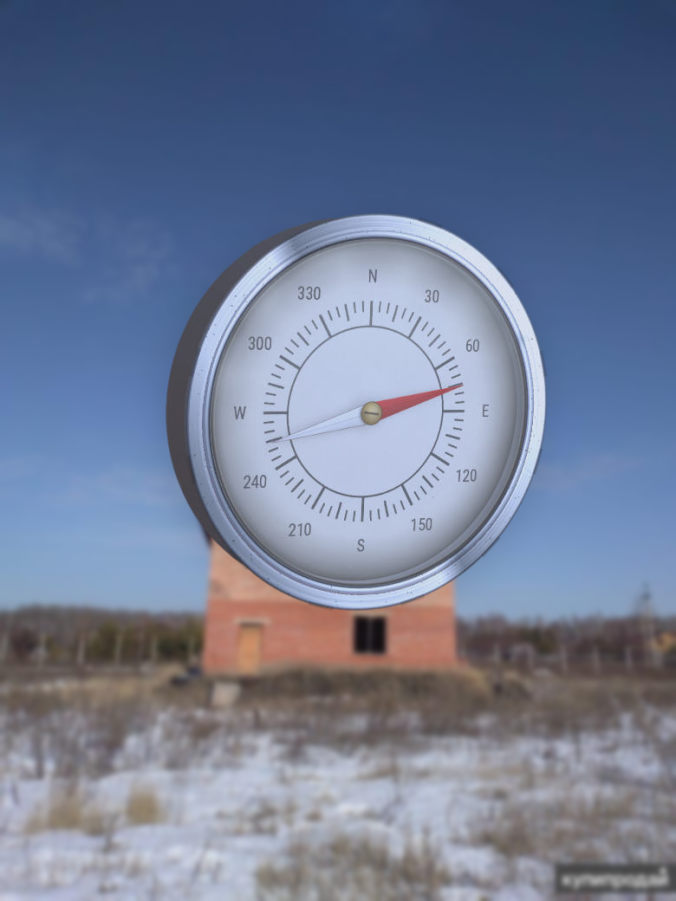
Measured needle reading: 75 °
